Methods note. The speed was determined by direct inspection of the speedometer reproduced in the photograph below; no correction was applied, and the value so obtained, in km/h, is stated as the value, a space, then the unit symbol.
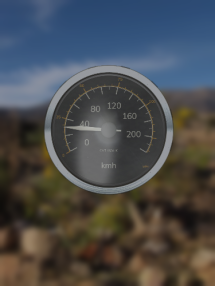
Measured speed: 30 km/h
